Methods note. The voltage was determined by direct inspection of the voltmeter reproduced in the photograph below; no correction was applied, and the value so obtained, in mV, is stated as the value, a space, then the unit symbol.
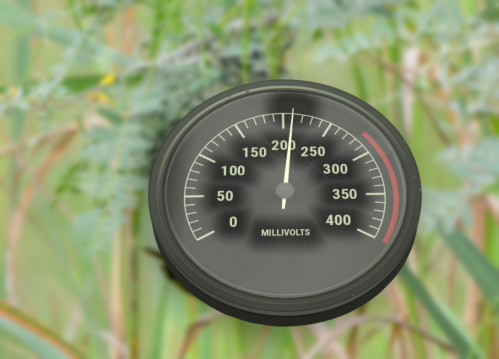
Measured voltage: 210 mV
